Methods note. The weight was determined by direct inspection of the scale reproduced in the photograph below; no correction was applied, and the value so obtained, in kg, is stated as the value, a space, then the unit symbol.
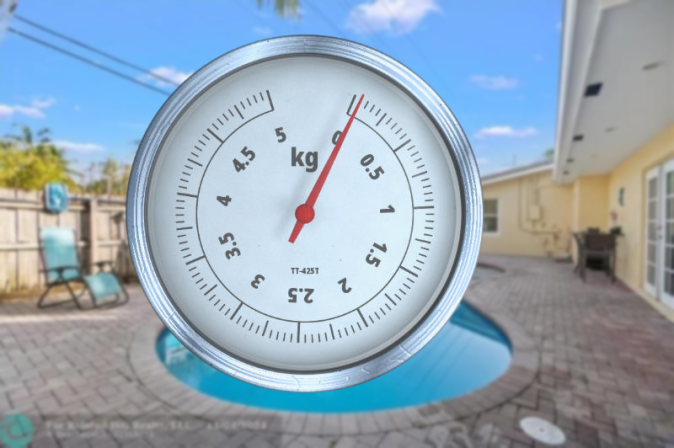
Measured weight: 0.05 kg
